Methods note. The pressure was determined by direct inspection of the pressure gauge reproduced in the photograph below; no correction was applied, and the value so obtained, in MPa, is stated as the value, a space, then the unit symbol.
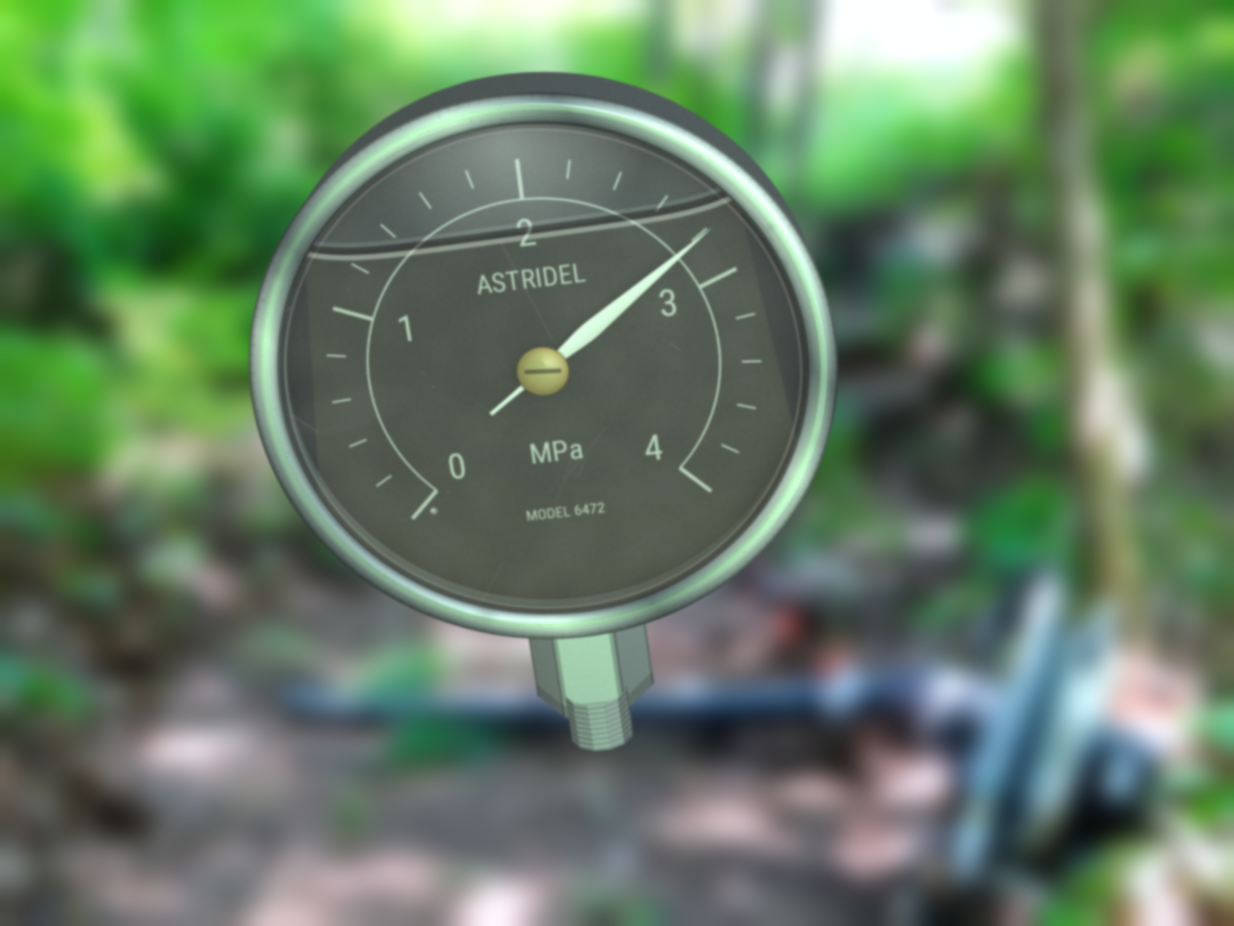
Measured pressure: 2.8 MPa
